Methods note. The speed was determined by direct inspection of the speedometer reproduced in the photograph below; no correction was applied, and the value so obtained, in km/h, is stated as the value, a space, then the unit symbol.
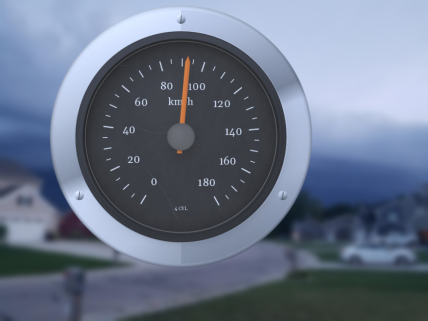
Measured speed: 92.5 km/h
